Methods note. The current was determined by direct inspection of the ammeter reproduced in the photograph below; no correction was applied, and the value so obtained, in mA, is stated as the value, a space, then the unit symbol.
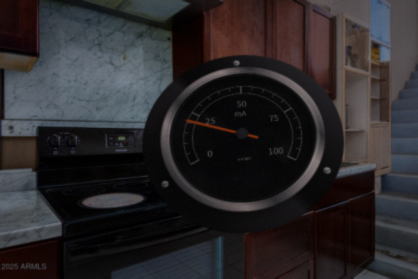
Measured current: 20 mA
